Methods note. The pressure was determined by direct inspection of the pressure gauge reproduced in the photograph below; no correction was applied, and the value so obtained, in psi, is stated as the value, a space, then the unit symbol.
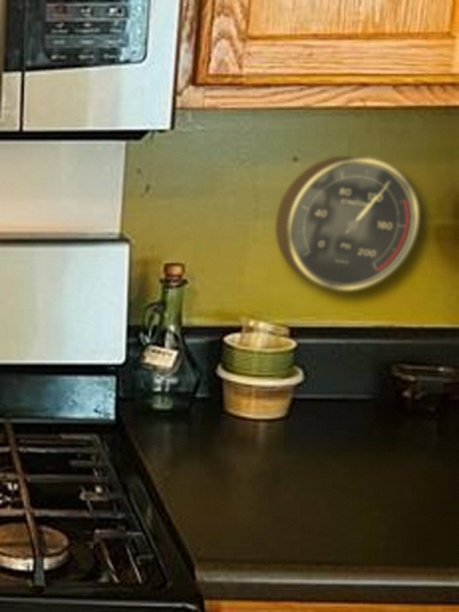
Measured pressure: 120 psi
